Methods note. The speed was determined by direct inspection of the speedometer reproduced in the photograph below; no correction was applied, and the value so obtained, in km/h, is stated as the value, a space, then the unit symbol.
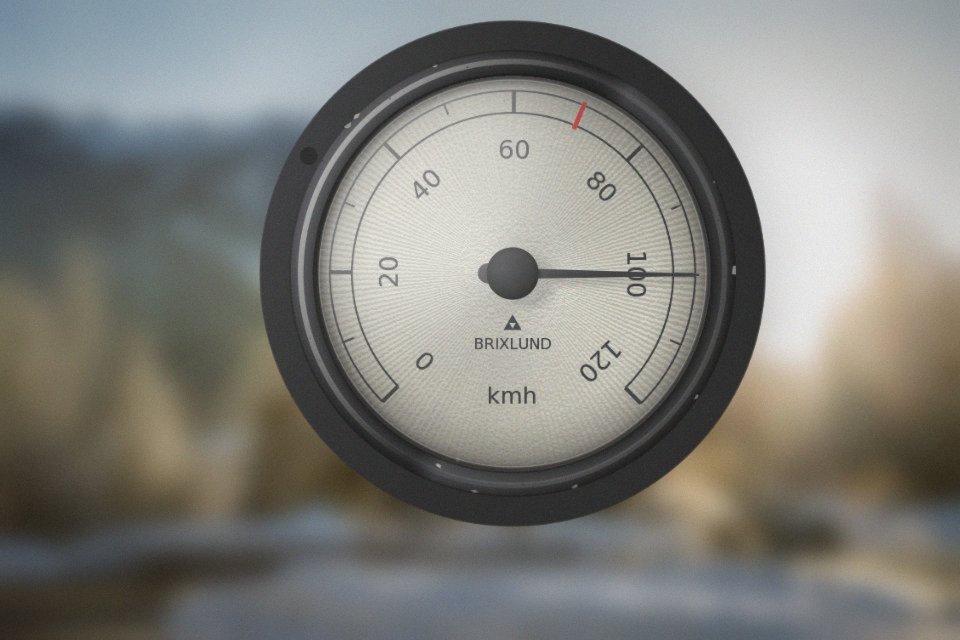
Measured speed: 100 km/h
